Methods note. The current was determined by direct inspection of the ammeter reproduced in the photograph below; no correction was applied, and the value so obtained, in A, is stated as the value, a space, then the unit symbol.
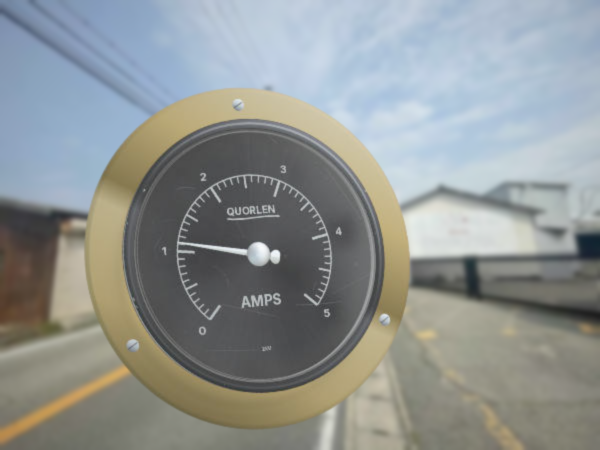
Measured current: 1.1 A
